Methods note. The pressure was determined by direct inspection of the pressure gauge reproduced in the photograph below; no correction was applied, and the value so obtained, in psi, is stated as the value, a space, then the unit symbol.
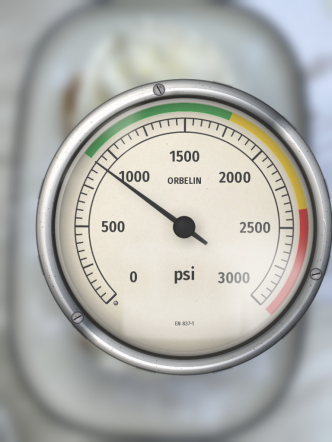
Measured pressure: 900 psi
